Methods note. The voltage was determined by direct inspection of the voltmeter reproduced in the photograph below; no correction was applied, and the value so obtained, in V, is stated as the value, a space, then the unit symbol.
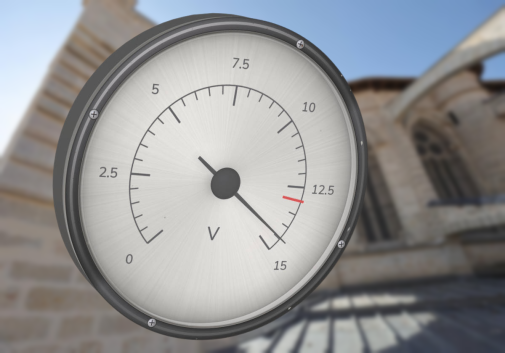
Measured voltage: 14.5 V
